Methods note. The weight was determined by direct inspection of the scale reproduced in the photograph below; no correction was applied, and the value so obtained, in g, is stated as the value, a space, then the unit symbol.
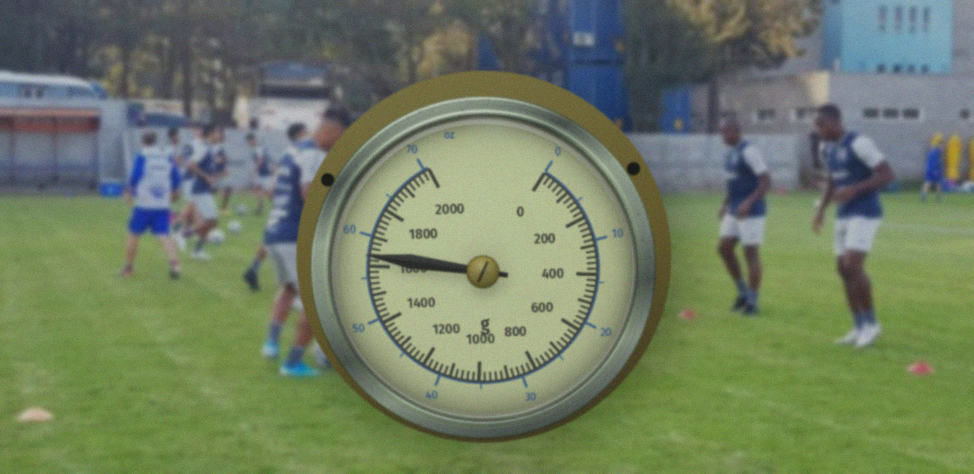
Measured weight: 1640 g
